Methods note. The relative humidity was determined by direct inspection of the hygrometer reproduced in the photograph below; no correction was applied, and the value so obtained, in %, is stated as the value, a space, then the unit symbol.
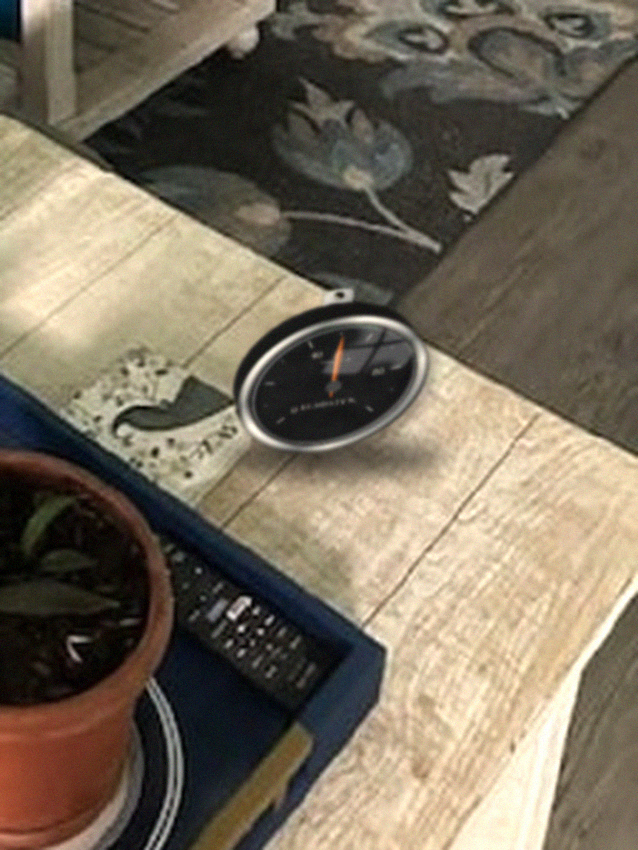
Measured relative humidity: 50 %
